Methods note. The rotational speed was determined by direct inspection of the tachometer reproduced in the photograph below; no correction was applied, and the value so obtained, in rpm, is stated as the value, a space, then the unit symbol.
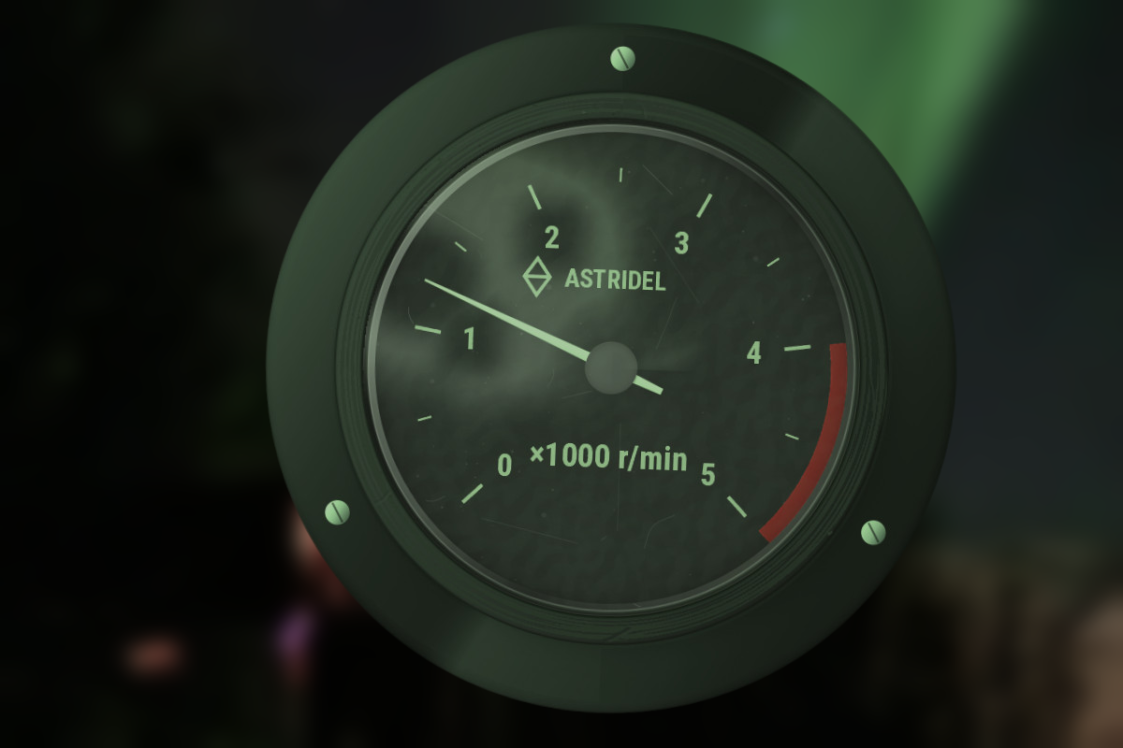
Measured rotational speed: 1250 rpm
